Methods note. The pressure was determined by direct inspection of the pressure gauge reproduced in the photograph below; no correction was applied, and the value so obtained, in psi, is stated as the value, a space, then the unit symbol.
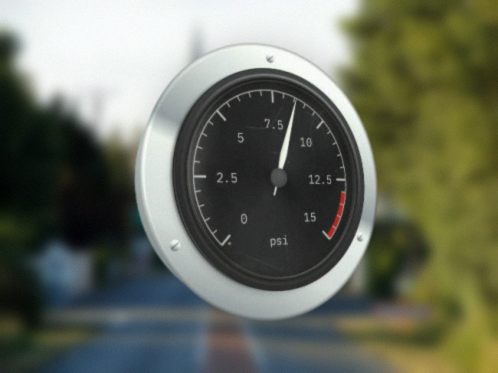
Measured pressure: 8.5 psi
